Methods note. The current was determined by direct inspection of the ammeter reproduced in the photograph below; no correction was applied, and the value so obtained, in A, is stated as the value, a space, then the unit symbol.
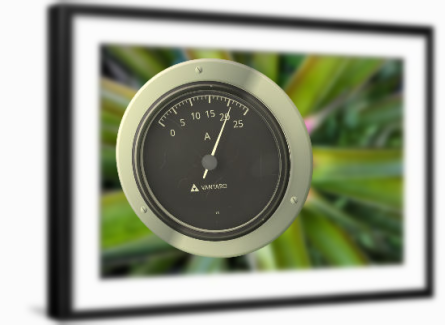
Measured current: 21 A
